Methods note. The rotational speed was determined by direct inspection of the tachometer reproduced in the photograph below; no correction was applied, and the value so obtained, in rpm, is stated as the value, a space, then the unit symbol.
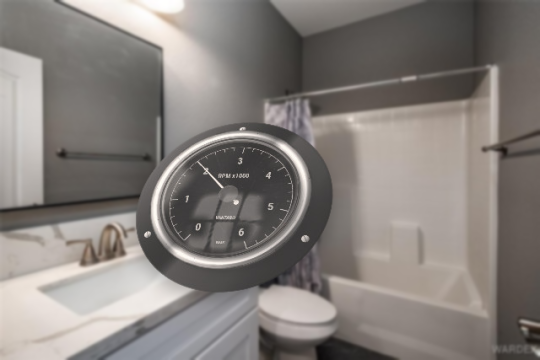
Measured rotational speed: 2000 rpm
